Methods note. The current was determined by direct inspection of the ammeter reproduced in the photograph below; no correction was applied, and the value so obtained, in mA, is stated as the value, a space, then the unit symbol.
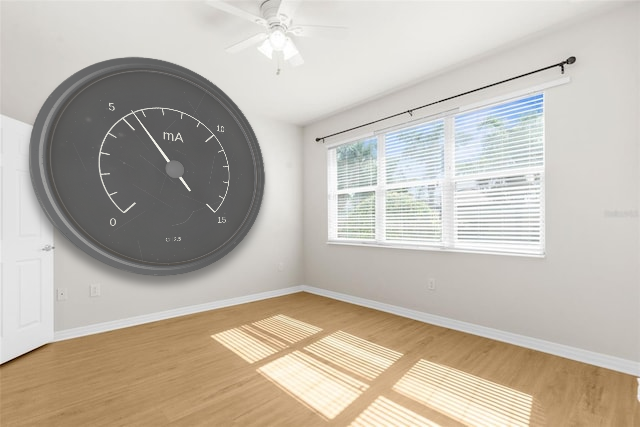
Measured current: 5.5 mA
